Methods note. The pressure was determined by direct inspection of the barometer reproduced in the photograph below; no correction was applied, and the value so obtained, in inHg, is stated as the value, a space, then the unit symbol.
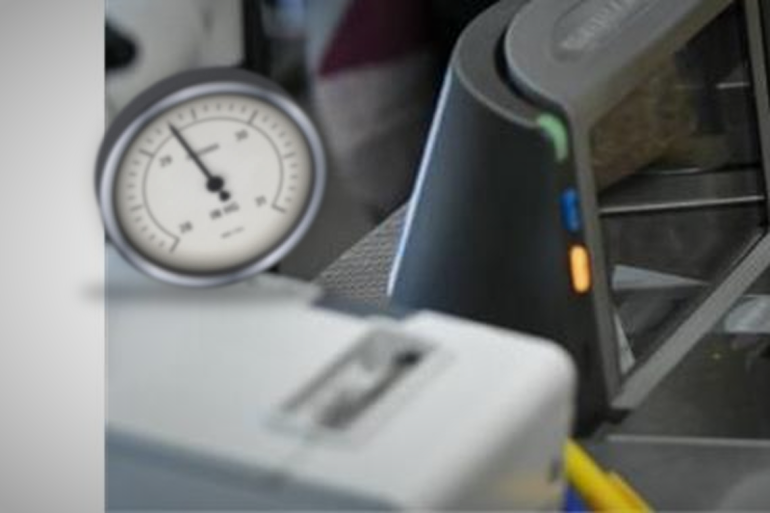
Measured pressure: 29.3 inHg
